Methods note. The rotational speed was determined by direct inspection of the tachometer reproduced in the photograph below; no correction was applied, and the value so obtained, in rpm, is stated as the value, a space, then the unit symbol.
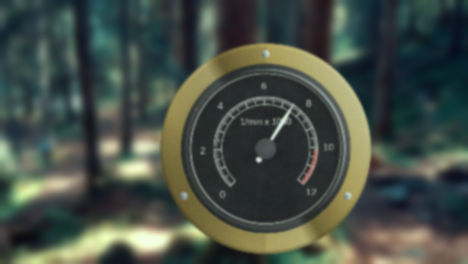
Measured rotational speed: 7500 rpm
